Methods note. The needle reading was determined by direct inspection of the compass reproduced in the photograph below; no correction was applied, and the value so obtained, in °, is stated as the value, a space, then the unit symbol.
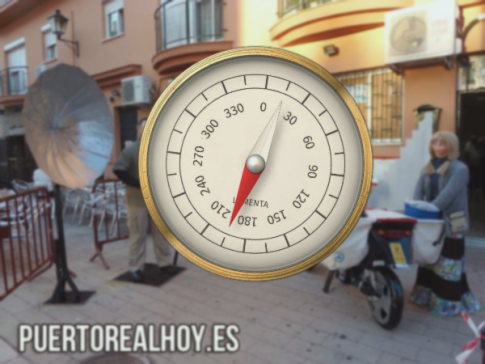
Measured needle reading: 195 °
